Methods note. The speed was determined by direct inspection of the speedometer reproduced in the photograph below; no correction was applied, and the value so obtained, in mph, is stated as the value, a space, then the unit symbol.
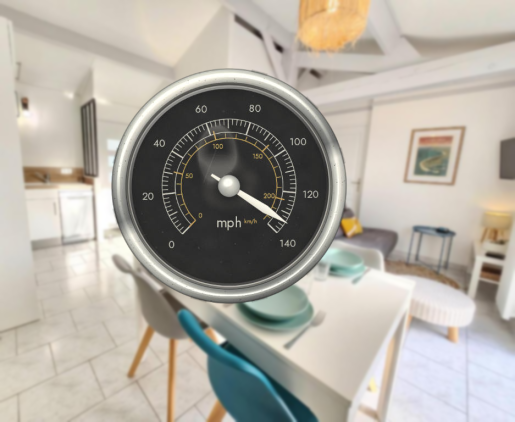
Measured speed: 134 mph
